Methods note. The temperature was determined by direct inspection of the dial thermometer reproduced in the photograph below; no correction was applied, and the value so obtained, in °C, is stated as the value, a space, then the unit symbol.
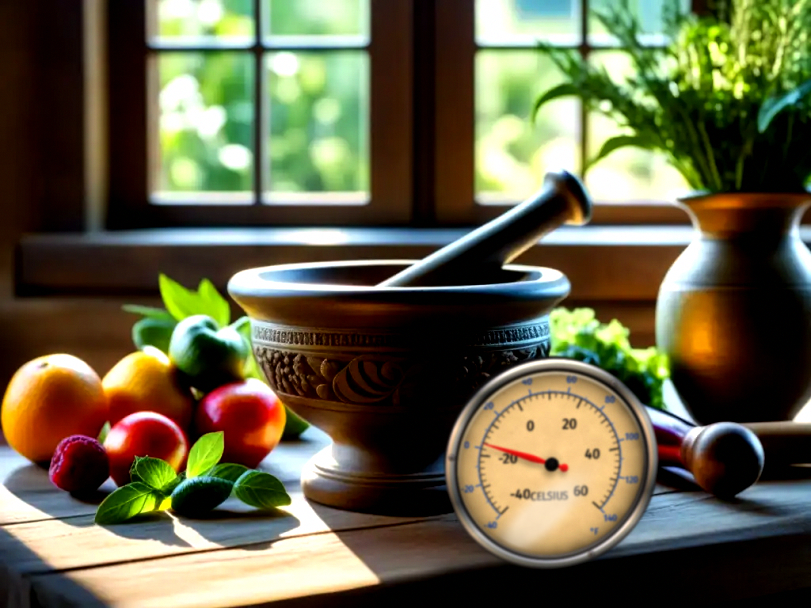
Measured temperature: -16 °C
